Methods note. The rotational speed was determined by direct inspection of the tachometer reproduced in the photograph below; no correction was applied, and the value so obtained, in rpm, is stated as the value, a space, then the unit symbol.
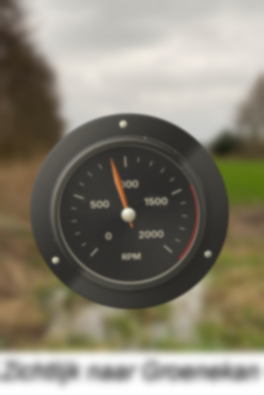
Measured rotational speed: 900 rpm
